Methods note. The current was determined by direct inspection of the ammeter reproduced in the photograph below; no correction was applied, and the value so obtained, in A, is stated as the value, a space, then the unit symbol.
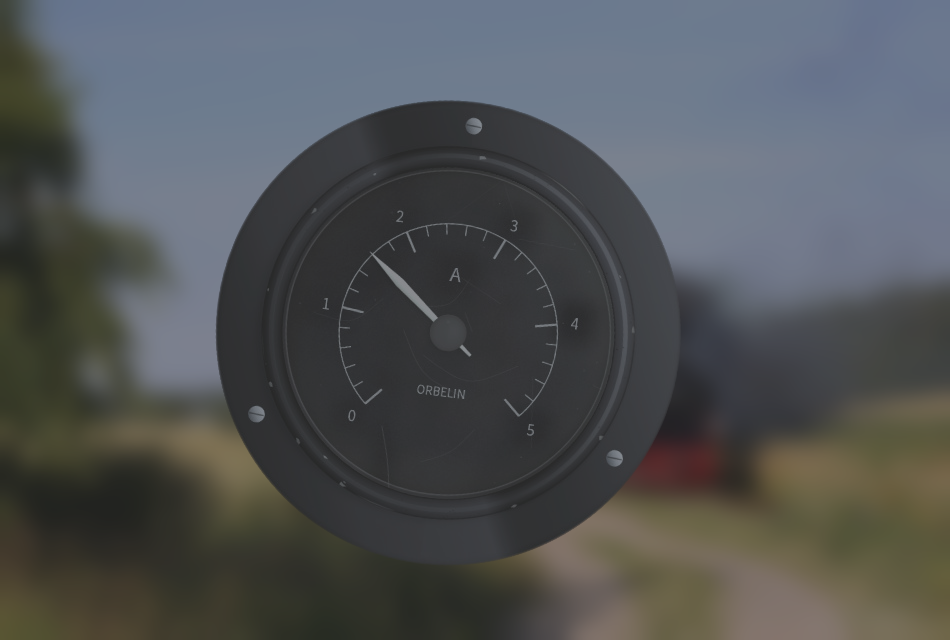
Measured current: 1.6 A
